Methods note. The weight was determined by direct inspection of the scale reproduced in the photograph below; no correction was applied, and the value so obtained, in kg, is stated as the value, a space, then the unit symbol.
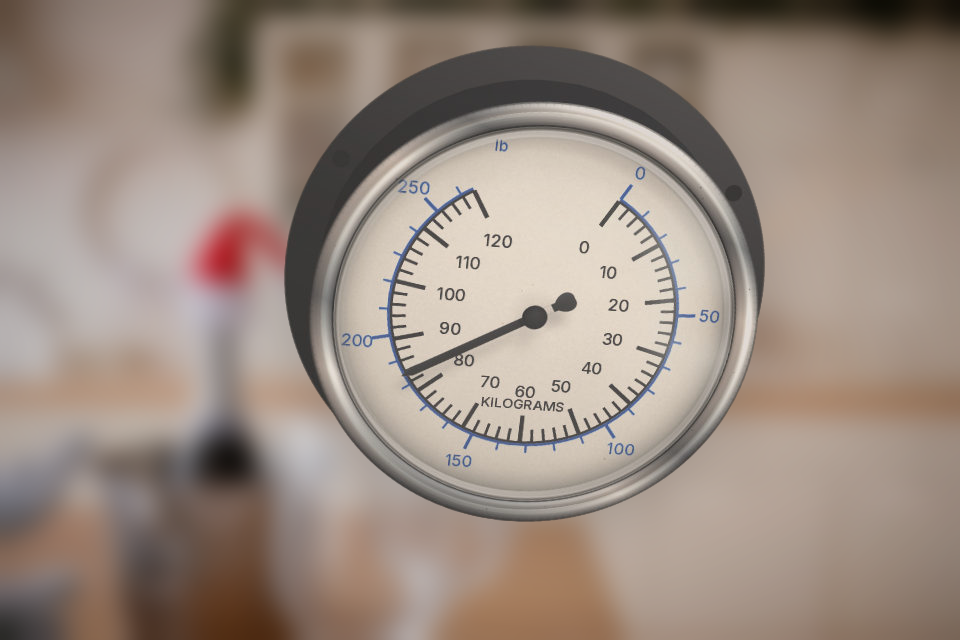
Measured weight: 84 kg
